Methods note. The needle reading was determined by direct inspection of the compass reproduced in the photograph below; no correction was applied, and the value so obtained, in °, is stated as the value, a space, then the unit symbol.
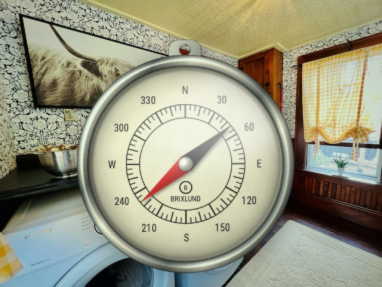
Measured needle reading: 230 °
